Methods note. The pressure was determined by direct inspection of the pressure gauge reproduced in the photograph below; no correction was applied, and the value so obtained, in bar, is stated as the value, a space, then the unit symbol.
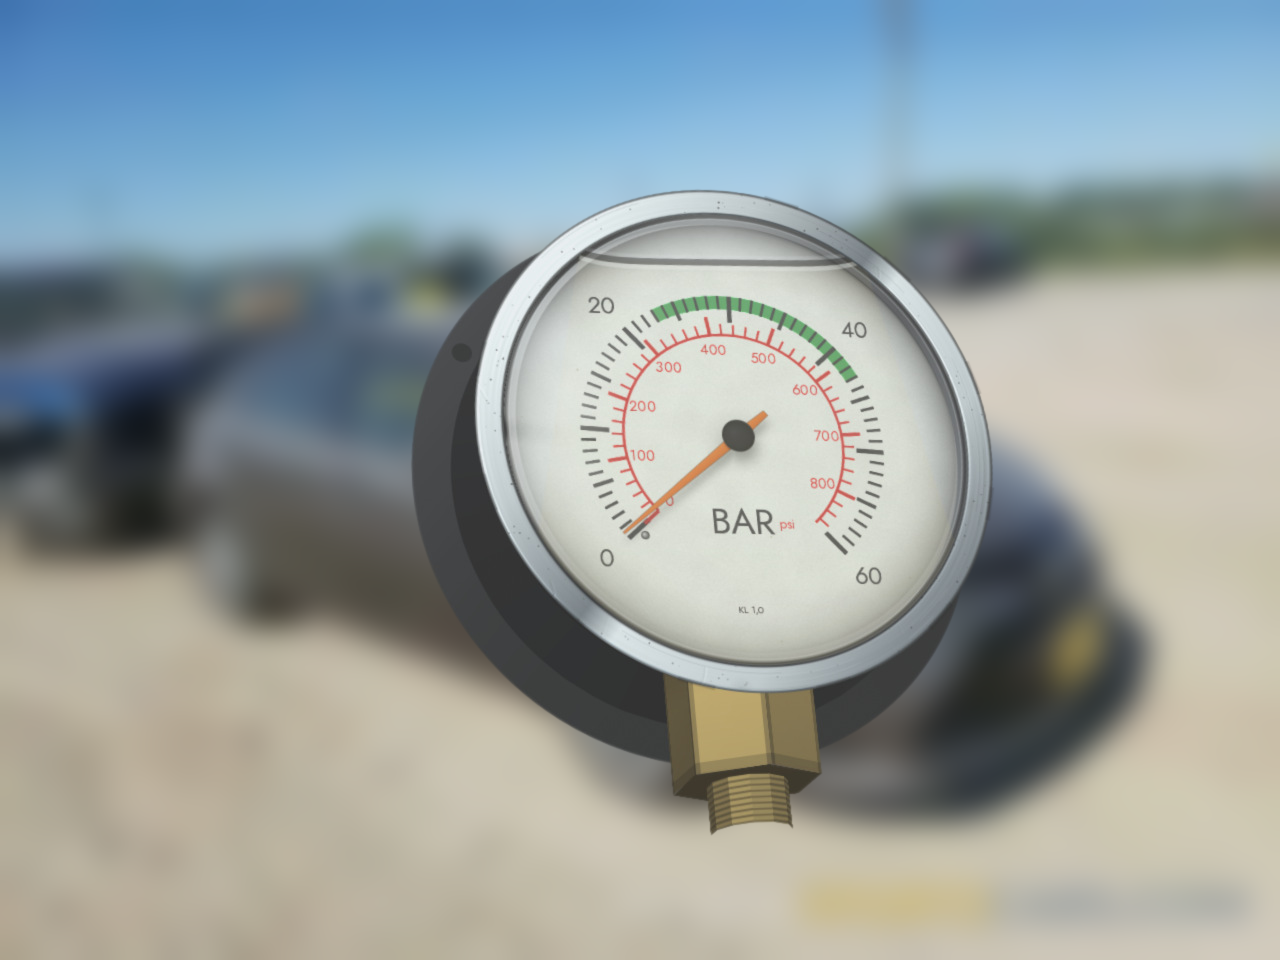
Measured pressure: 0.5 bar
